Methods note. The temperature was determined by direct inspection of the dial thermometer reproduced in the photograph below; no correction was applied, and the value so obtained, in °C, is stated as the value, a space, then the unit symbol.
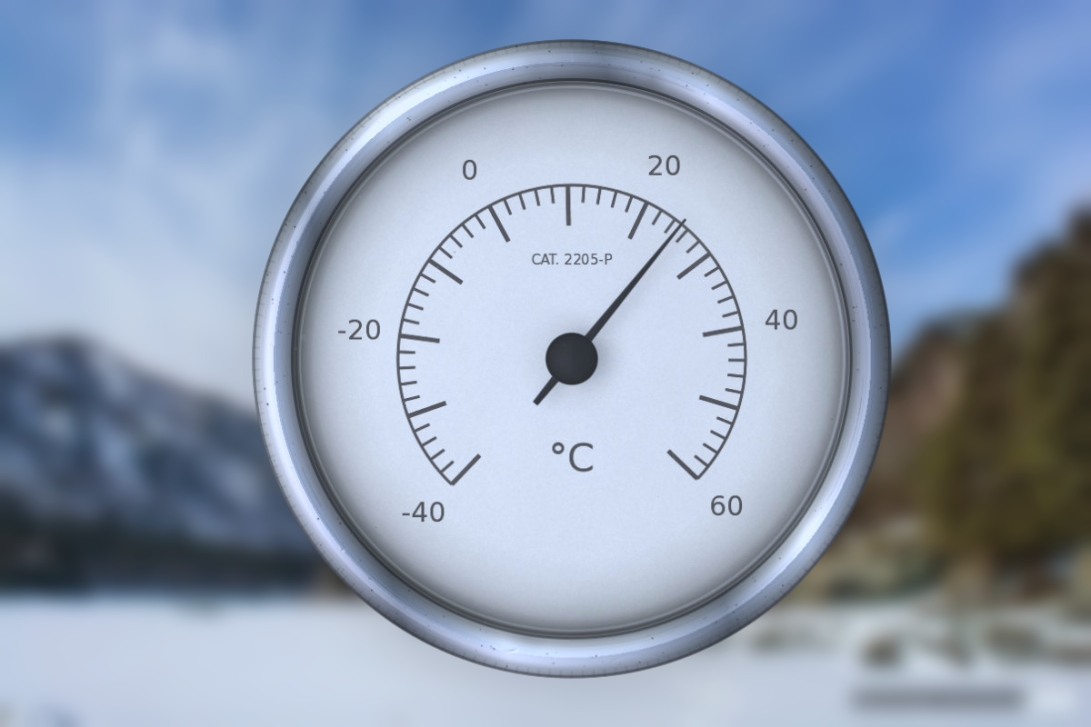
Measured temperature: 25 °C
